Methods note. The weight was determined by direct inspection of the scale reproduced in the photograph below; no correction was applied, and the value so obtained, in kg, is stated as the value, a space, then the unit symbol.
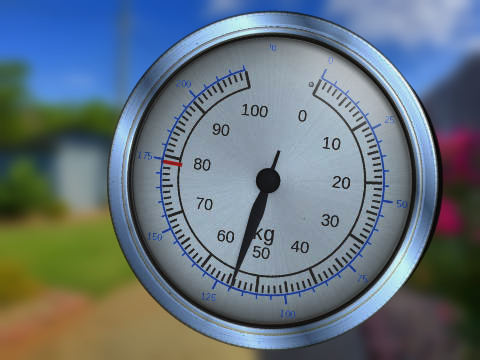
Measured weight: 54 kg
